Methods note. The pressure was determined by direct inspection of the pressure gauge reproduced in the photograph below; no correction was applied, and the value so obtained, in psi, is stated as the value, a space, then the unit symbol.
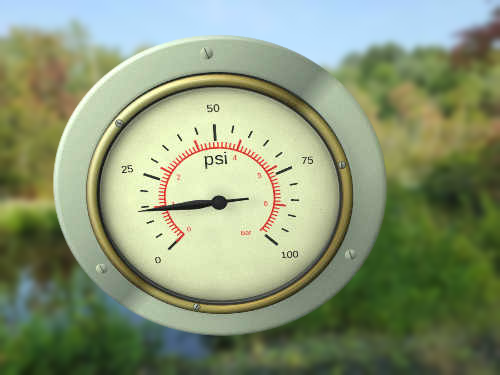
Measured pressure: 15 psi
